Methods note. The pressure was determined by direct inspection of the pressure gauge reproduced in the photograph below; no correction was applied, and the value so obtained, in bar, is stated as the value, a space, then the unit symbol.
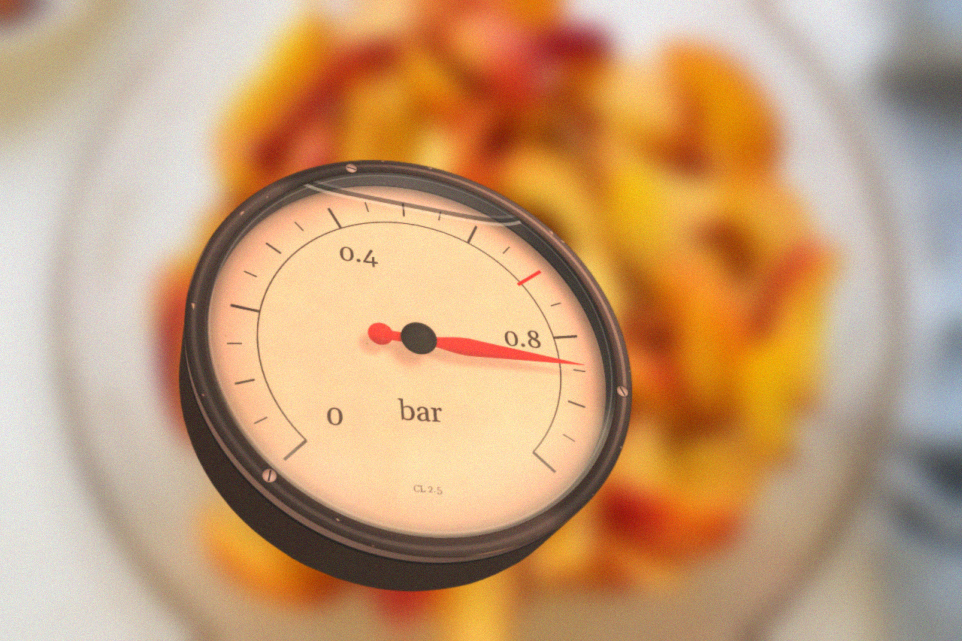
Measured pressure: 0.85 bar
